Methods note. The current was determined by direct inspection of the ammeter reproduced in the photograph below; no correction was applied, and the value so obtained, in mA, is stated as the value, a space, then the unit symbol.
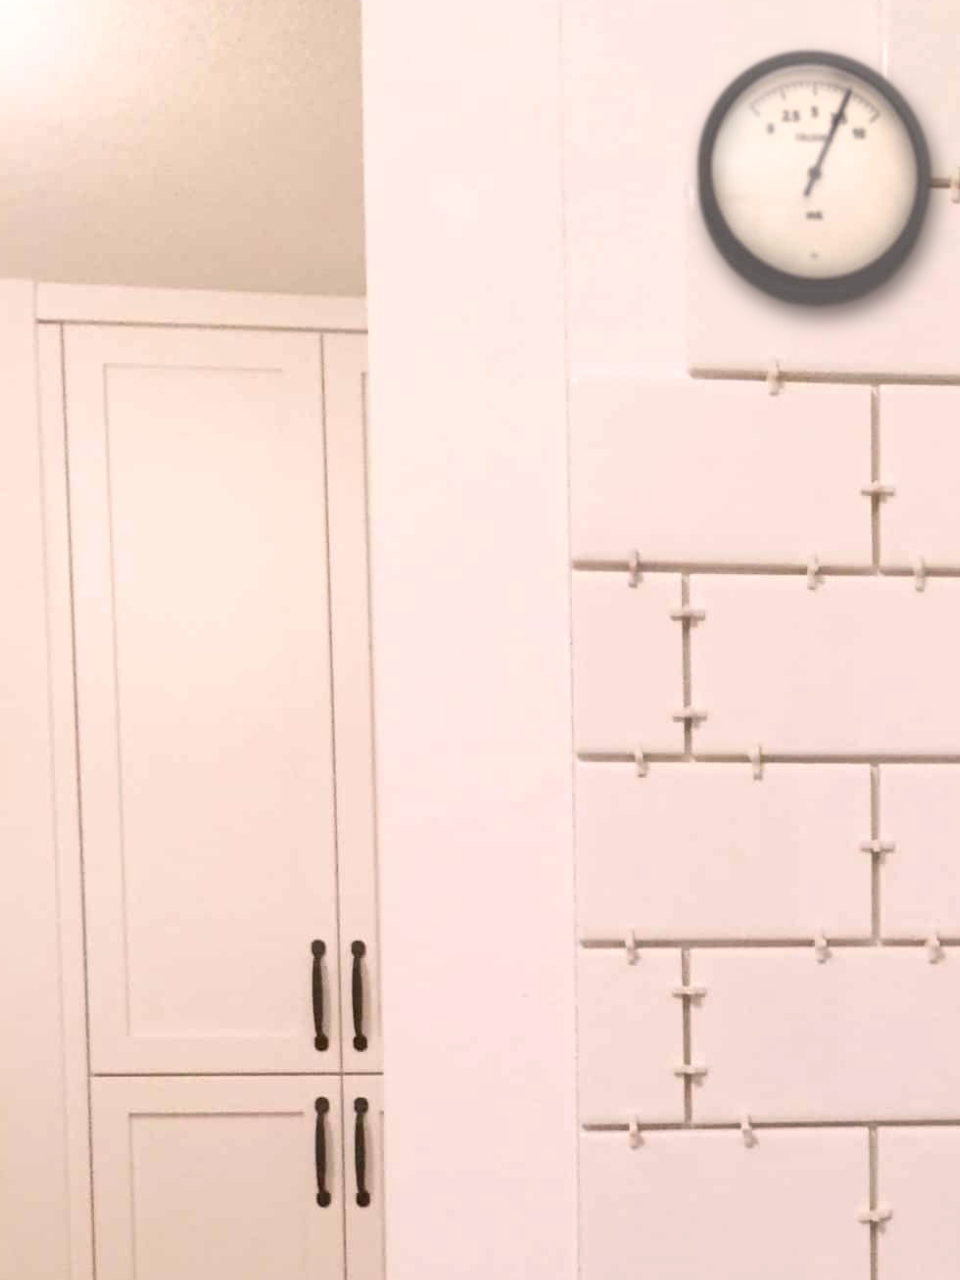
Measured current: 7.5 mA
